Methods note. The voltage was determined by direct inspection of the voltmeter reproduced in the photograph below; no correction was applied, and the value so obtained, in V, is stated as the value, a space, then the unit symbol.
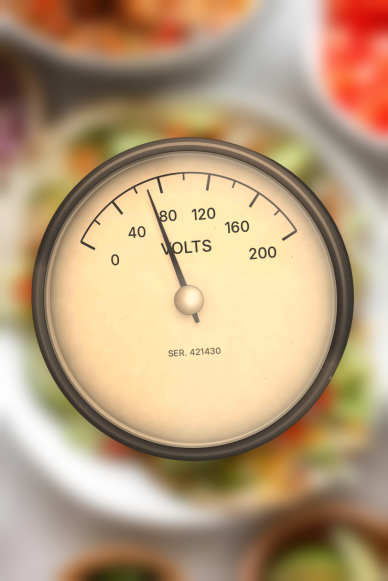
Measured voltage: 70 V
